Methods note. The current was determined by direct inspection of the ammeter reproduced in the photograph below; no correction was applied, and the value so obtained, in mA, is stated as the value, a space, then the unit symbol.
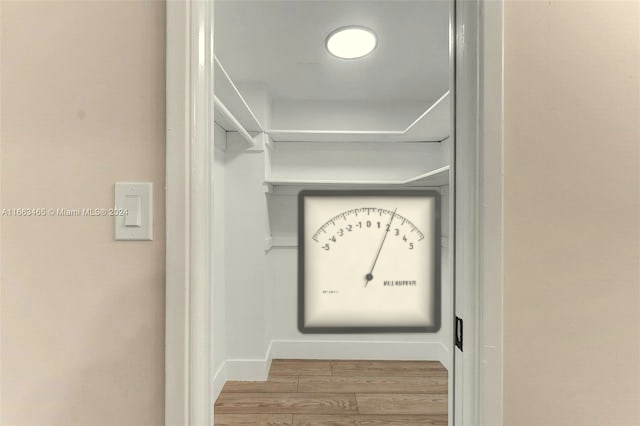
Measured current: 2 mA
